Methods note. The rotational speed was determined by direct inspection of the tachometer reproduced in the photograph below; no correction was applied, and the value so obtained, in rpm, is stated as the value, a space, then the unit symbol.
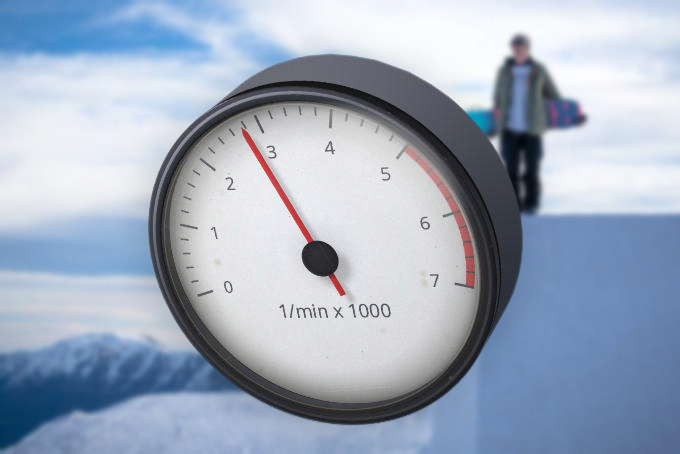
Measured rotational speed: 2800 rpm
